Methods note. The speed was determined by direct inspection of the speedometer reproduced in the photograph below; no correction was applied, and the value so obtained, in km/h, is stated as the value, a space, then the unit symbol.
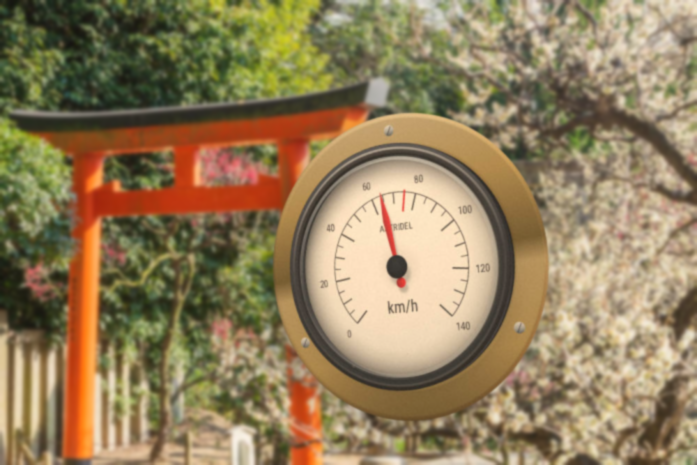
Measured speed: 65 km/h
